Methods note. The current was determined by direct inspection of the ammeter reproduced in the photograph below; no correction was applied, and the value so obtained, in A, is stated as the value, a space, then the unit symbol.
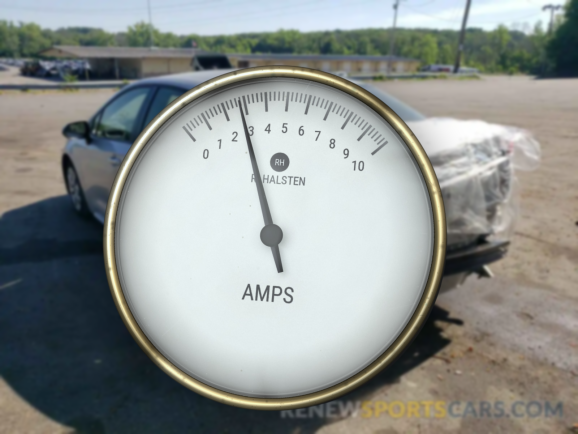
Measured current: 2.8 A
